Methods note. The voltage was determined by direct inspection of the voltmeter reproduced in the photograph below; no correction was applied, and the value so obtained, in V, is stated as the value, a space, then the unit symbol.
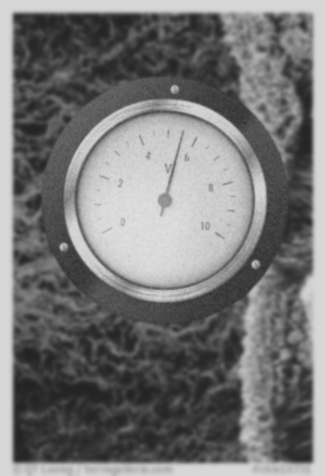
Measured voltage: 5.5 V
